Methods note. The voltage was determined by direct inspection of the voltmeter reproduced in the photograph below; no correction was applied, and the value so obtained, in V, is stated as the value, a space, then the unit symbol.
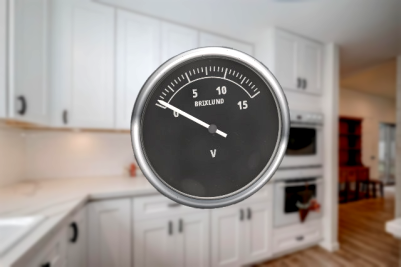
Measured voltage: 0.5 V
